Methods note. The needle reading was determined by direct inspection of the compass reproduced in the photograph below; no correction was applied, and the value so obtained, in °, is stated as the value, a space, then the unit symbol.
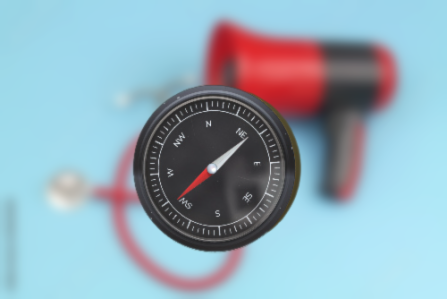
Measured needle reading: 235 °
